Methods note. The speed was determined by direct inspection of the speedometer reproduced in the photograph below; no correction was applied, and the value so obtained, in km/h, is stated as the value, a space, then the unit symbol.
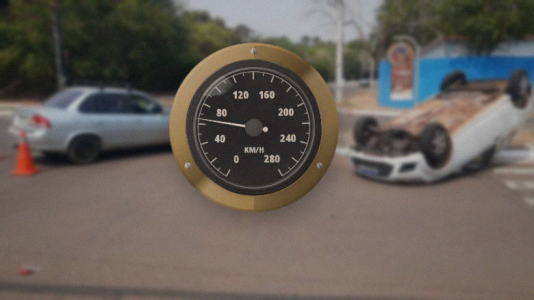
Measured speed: 65 km/h
